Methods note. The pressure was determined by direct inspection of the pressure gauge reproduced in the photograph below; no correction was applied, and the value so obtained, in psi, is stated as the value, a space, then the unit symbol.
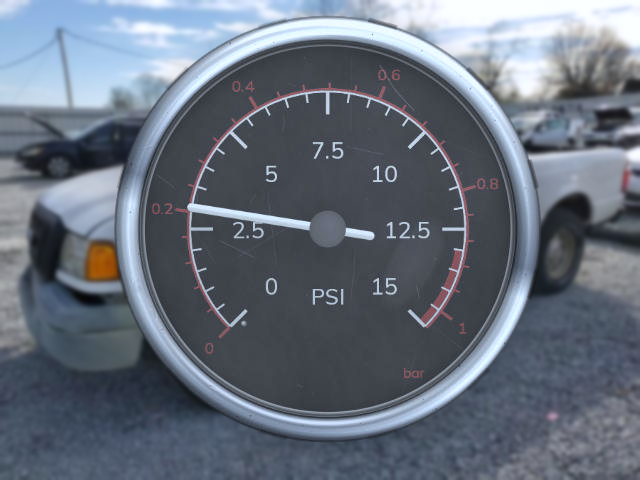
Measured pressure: 3 psi
